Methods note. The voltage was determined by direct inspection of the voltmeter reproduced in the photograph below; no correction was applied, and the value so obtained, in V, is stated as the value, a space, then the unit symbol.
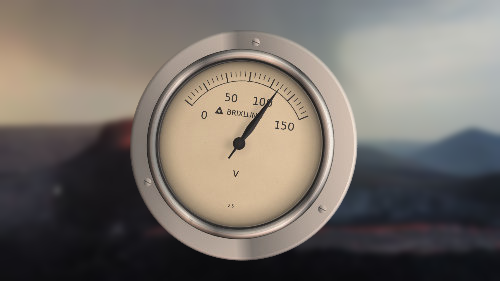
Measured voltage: 110 V
